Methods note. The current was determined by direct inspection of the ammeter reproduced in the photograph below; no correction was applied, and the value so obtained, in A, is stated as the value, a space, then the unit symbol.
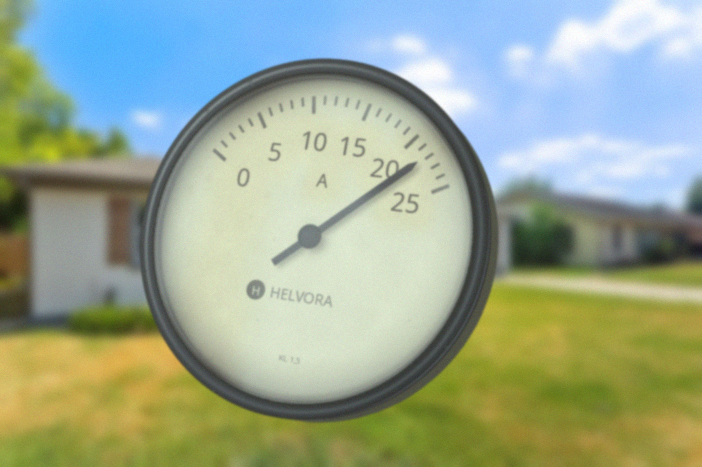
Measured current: 22 A
